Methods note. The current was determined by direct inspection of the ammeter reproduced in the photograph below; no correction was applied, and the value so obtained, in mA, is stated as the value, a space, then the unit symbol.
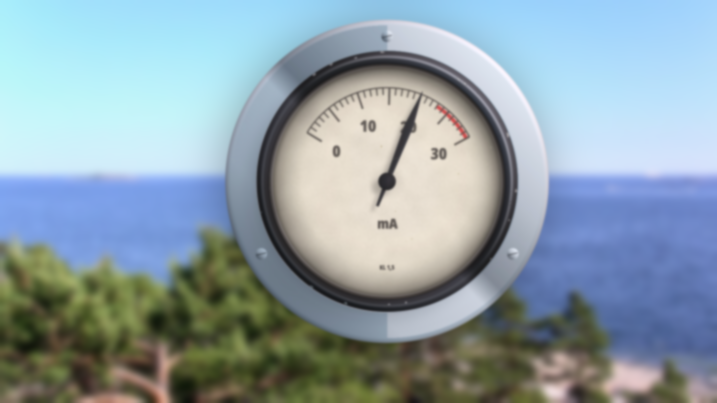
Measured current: 20 mA
